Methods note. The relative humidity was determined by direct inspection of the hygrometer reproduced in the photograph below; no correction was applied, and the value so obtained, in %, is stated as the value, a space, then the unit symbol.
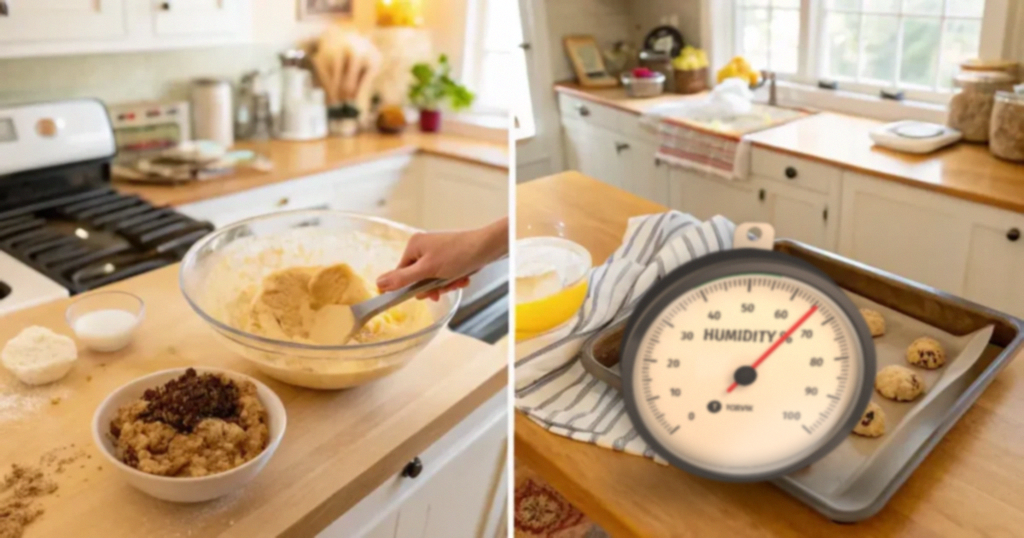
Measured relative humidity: 65 %
